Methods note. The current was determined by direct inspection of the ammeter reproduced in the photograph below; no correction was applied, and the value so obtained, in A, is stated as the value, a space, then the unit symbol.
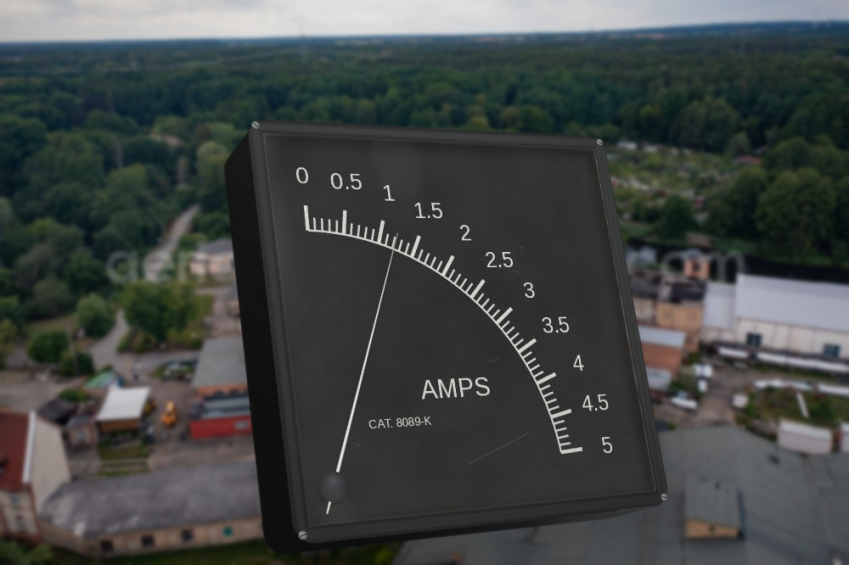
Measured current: 1.2 A
